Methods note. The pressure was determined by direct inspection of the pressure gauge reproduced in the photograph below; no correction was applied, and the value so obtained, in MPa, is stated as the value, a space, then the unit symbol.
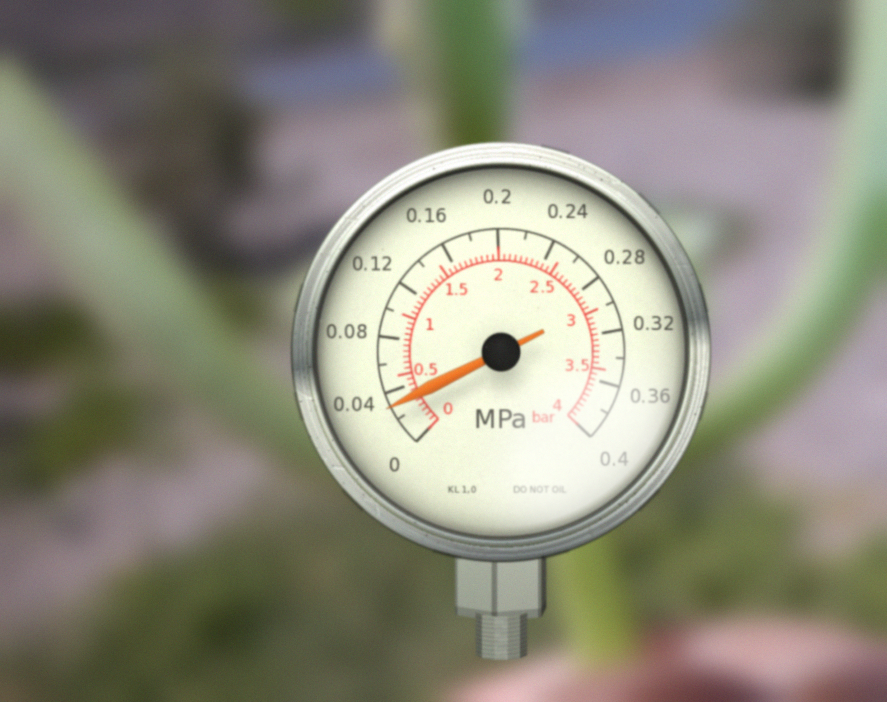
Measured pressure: 0.03 MPa
